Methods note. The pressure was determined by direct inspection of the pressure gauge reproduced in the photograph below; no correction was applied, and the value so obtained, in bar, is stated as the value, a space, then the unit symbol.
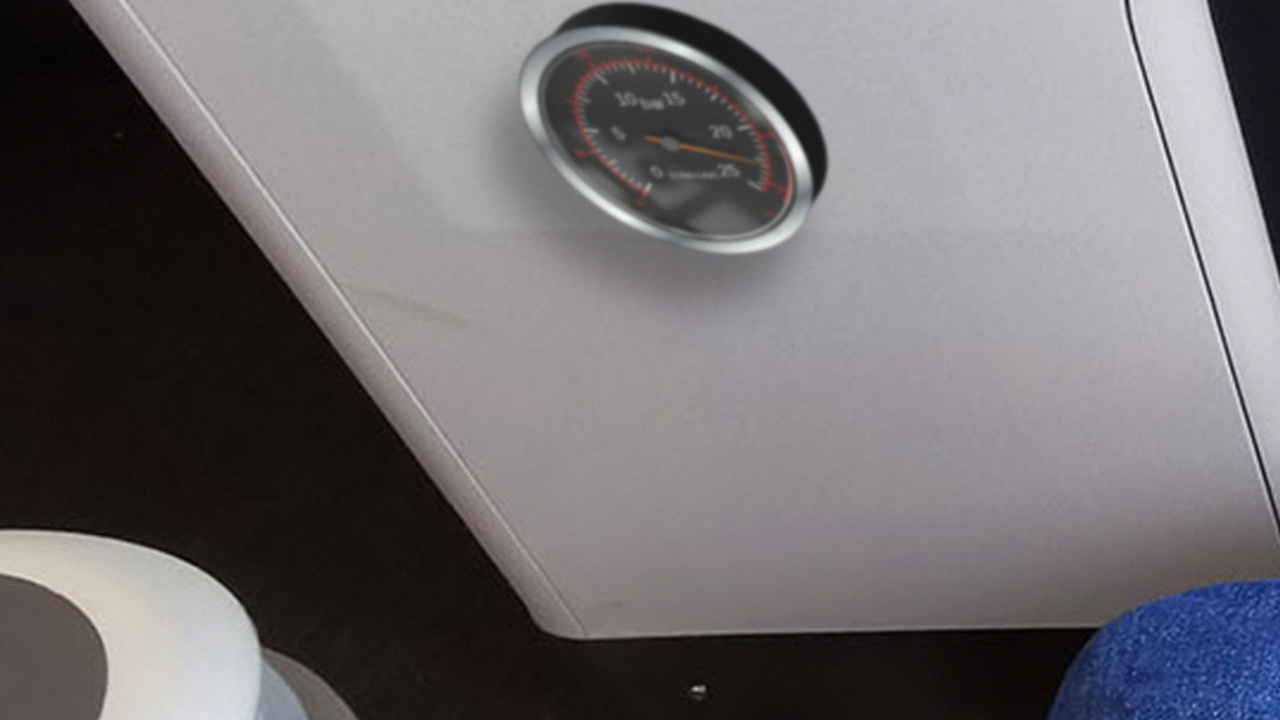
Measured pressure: 22.5 bar
